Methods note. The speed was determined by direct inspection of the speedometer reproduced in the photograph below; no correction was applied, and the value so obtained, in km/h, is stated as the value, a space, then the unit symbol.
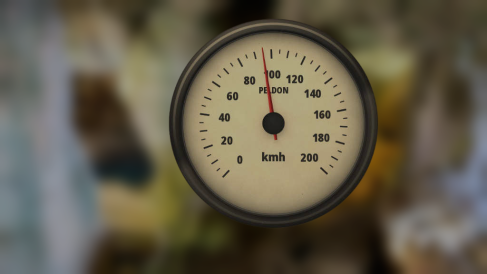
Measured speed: 95 km/h
